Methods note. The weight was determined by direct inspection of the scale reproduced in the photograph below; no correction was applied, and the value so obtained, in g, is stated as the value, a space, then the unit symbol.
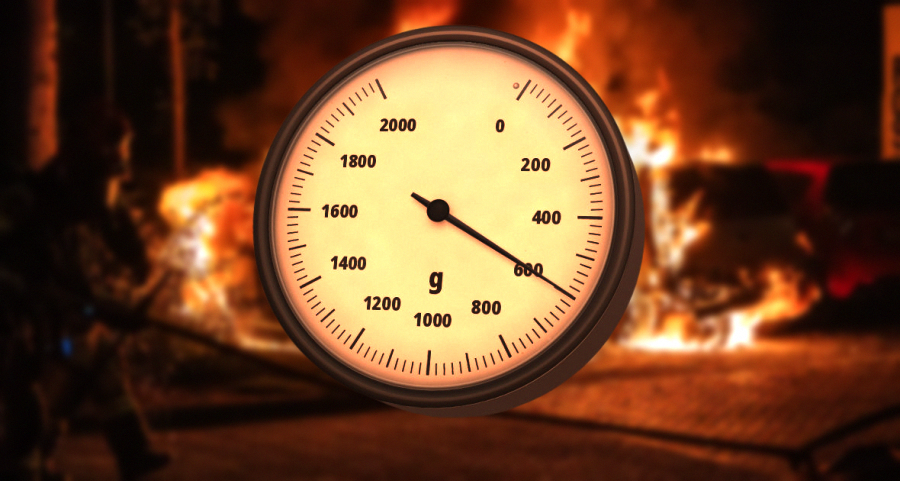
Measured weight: 600 g
